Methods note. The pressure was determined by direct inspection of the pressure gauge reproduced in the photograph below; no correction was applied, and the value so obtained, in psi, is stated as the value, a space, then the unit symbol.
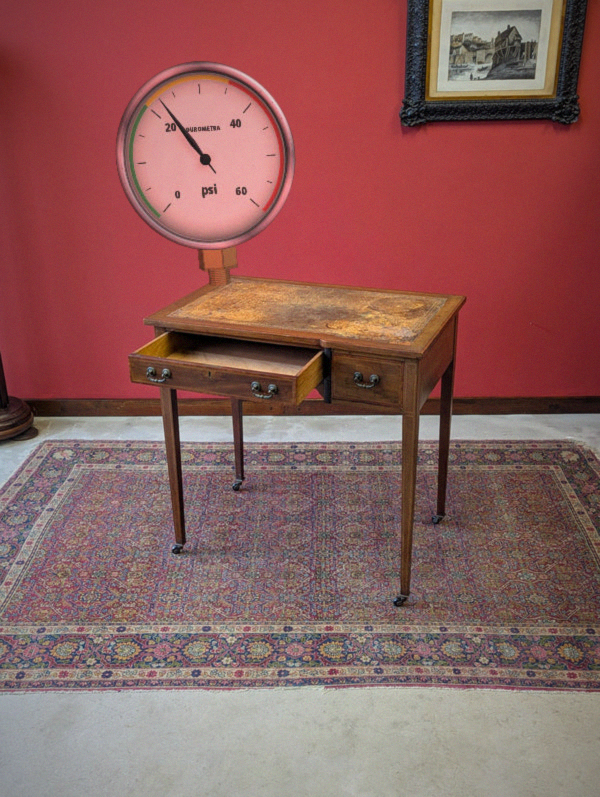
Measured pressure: 22.5 psi
